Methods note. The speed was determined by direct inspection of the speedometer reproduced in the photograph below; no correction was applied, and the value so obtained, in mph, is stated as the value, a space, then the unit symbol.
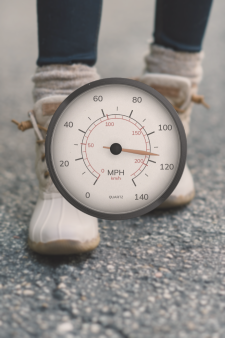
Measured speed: 115 mph
